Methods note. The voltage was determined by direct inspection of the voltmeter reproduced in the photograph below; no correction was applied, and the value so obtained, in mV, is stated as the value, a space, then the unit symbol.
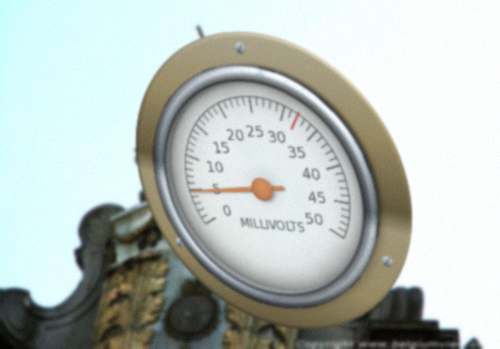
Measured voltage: 5 mV
